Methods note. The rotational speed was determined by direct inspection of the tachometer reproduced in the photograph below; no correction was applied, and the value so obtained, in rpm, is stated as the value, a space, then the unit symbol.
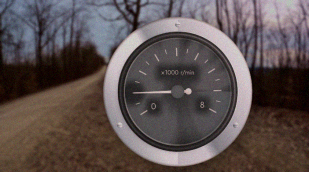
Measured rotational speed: 1000 rpm
